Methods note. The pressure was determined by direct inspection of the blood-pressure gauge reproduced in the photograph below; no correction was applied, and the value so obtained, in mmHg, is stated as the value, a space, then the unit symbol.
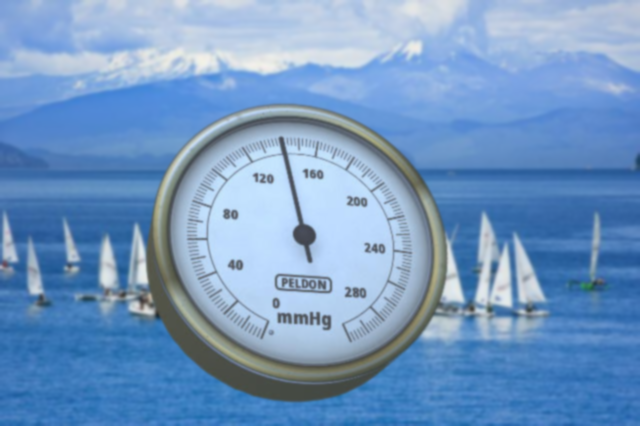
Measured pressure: 140 mmHg
